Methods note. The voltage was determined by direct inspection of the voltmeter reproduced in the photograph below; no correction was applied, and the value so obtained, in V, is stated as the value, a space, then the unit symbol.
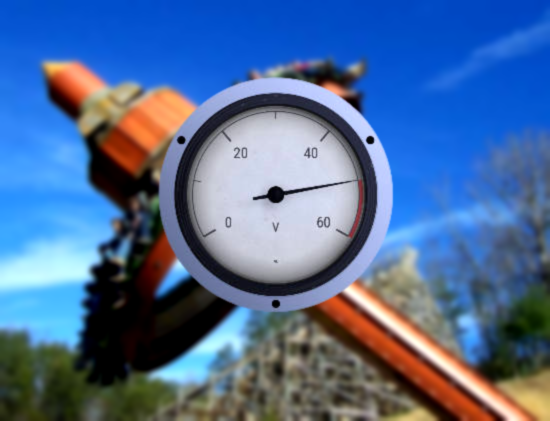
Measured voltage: 50 V
